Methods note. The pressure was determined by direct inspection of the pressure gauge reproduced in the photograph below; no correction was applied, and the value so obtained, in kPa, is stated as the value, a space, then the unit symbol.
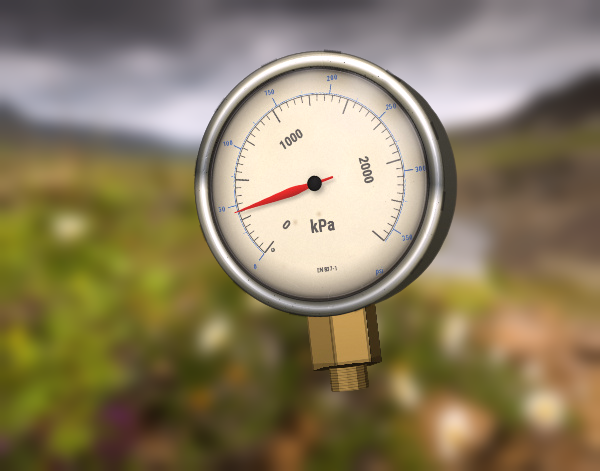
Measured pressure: 300 kPa
